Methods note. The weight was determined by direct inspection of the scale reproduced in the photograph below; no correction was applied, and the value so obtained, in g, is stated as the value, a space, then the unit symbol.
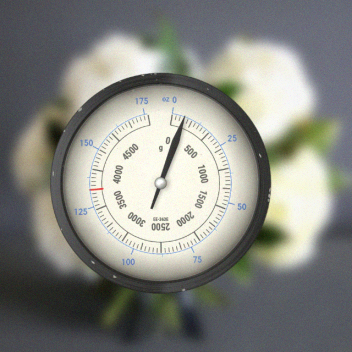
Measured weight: 150 g
